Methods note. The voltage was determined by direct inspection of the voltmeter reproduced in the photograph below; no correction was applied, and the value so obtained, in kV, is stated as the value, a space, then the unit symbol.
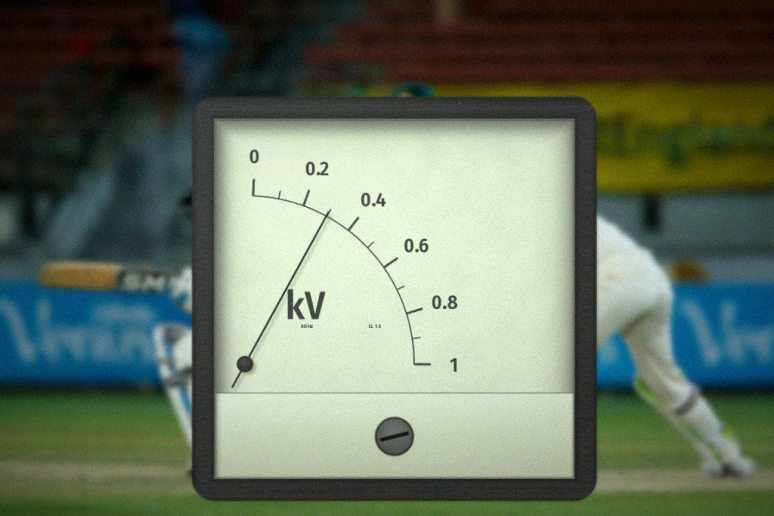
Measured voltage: 0.3 kV
